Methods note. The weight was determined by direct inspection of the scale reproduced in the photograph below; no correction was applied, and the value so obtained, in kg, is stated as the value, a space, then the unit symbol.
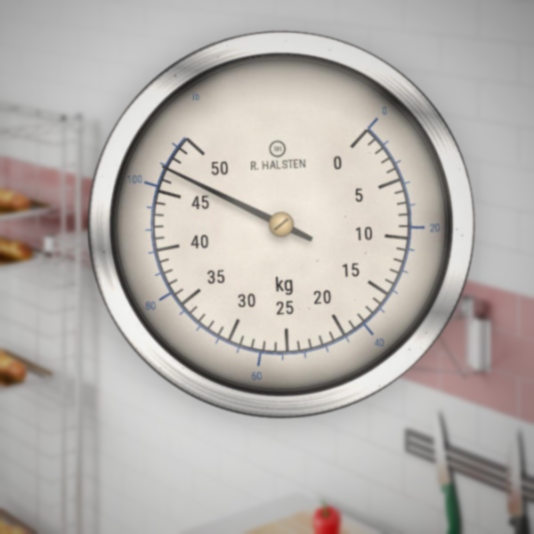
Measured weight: 47 kg
